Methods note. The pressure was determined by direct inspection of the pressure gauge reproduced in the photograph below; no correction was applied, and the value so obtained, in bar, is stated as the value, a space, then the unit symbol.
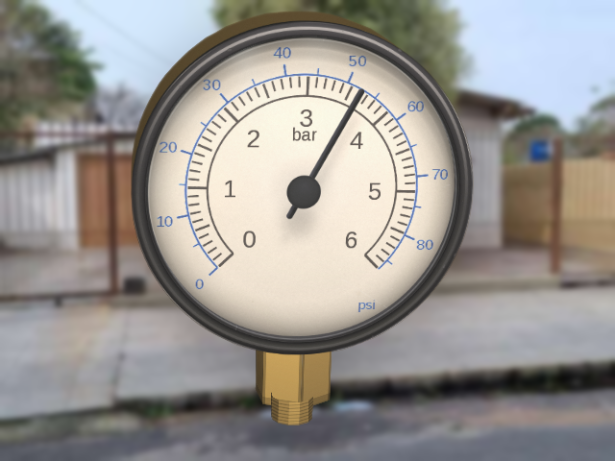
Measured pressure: 3.6 bar
